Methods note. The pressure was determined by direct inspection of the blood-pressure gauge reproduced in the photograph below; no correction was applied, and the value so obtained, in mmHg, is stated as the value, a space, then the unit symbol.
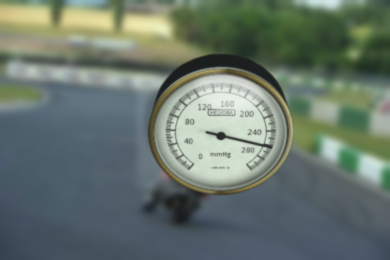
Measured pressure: 260 mmHg
